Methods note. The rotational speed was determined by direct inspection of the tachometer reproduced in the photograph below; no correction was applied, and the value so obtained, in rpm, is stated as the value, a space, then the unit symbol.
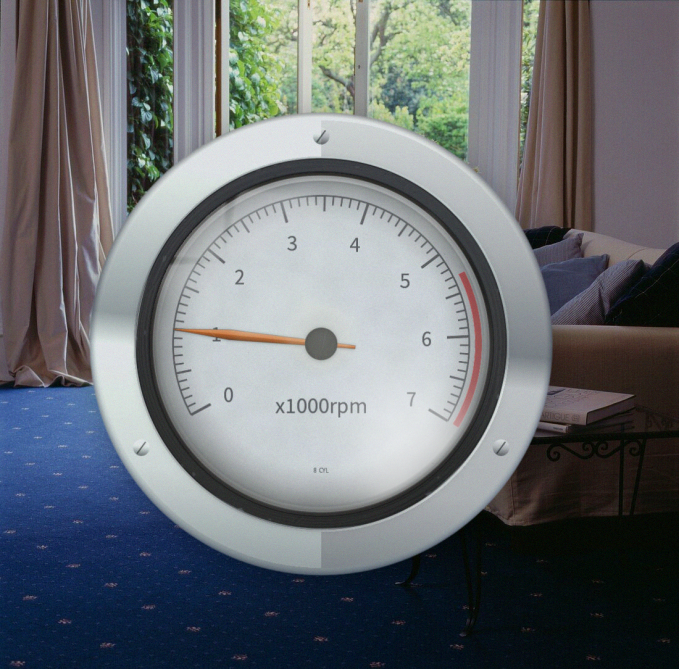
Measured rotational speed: 1000 rpm
